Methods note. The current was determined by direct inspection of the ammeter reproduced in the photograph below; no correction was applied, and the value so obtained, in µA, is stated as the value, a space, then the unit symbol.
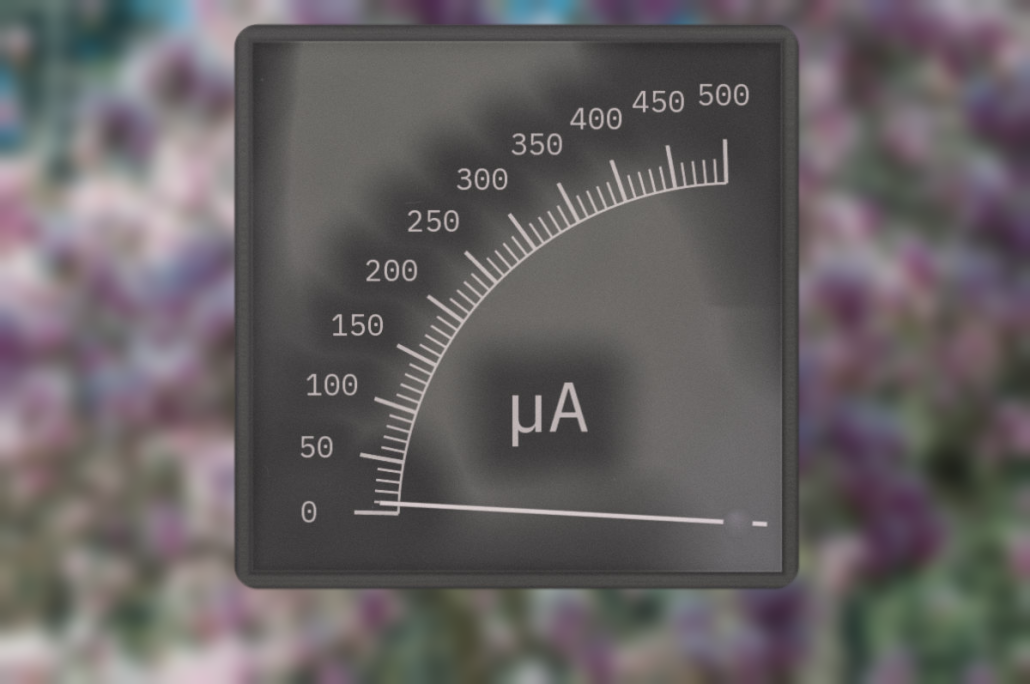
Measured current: 10 µA
